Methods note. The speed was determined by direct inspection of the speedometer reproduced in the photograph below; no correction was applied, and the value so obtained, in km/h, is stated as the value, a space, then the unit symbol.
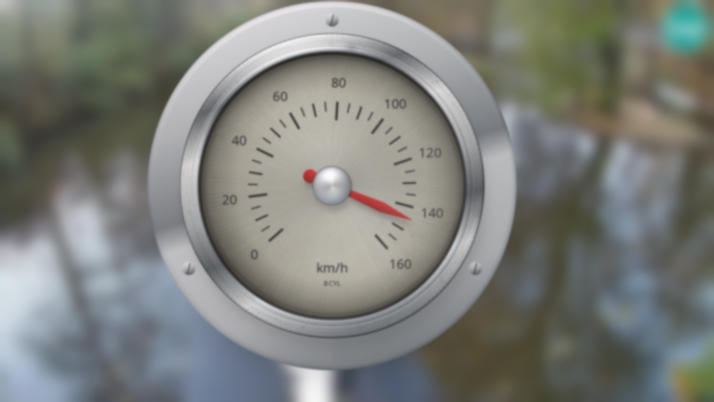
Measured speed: 145 km/h
